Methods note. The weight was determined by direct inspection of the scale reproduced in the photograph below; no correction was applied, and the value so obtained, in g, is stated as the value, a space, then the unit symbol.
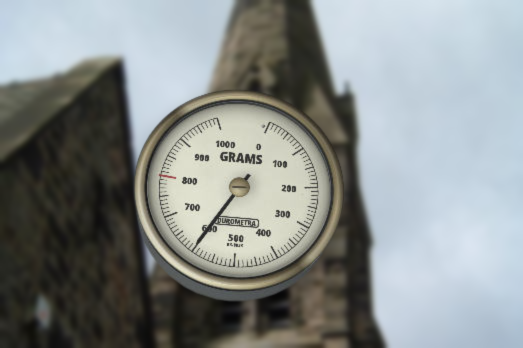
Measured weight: 600 g
